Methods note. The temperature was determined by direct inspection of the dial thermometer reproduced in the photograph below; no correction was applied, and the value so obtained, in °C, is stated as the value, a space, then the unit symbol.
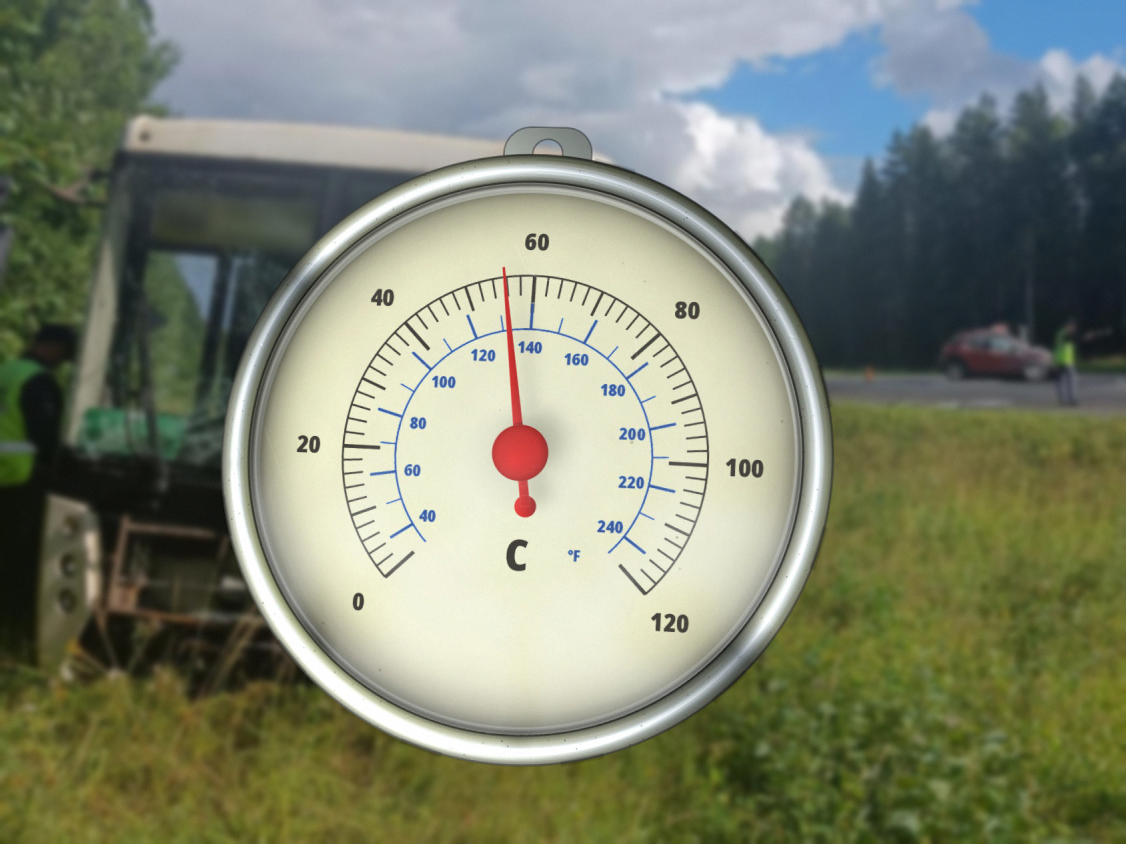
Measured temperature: 56 °C
